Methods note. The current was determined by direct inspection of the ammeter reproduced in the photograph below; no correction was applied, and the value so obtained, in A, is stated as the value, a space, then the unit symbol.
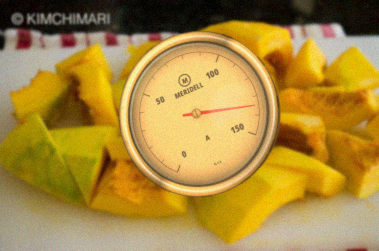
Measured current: 135 A
